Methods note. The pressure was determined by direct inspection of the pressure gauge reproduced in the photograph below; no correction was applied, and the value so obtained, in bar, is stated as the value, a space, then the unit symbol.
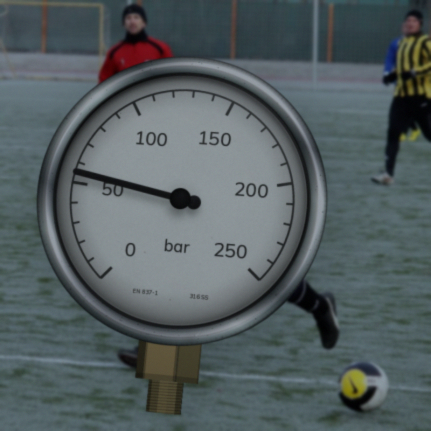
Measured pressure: 55 bar
